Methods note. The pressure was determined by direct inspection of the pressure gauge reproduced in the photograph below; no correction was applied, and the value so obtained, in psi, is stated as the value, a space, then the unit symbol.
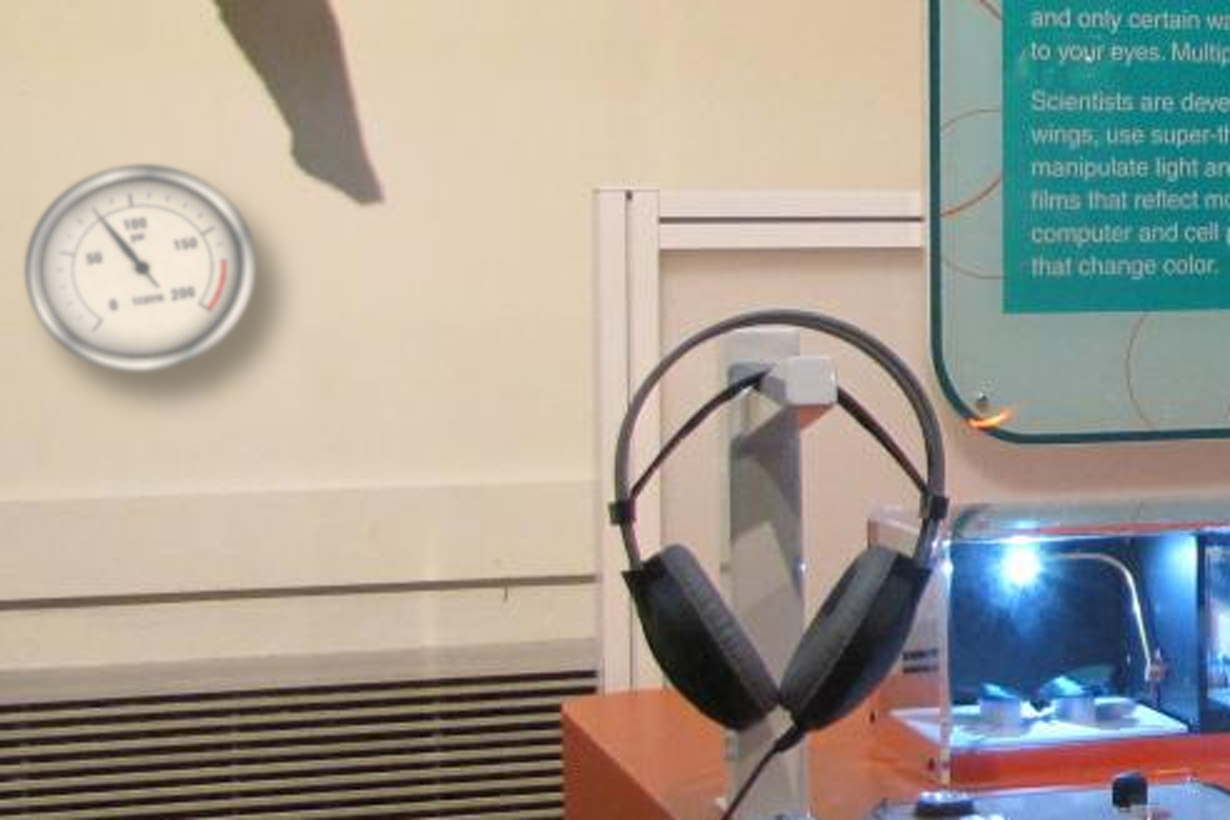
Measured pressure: 80 psi
